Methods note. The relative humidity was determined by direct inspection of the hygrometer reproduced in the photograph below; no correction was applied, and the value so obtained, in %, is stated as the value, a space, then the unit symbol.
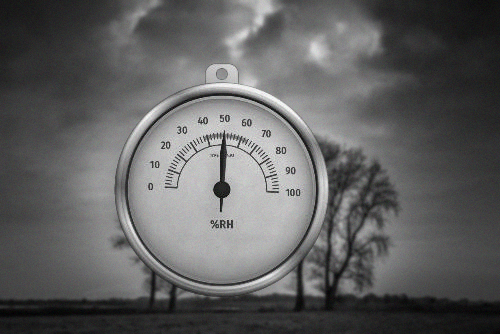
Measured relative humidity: 50 %
